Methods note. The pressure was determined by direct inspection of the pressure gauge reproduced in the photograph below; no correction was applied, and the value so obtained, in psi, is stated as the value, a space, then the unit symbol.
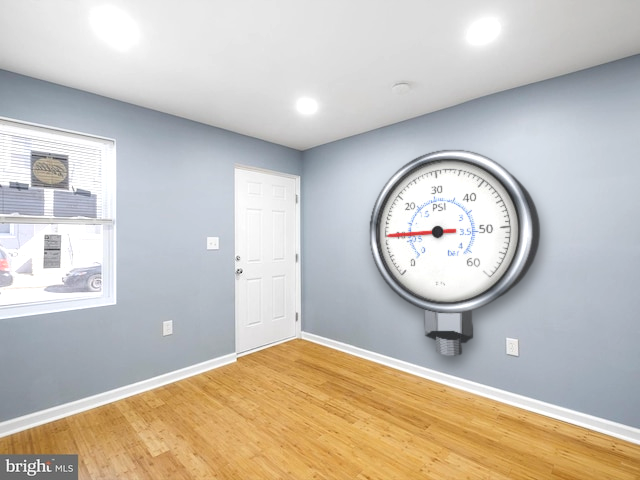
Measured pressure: 10 psi
